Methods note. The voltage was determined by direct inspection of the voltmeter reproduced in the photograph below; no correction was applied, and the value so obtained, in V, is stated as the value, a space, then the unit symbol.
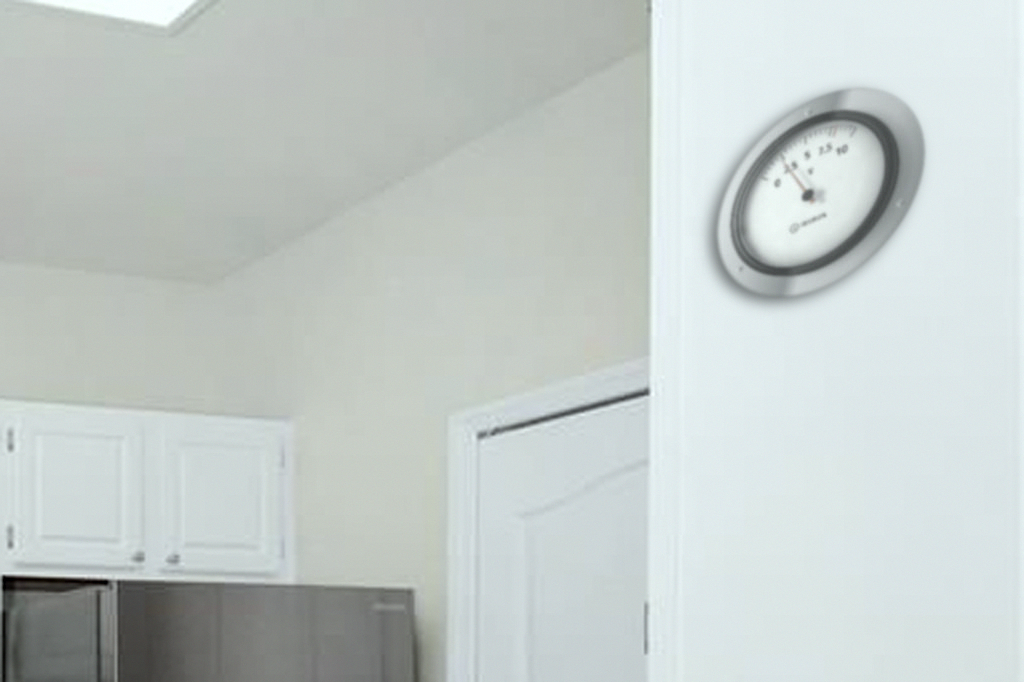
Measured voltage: 2.5 V
